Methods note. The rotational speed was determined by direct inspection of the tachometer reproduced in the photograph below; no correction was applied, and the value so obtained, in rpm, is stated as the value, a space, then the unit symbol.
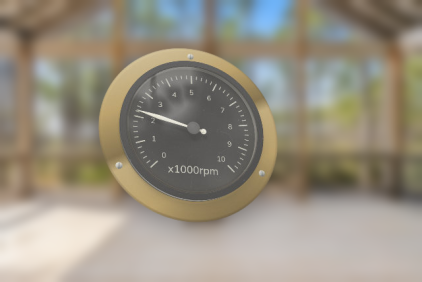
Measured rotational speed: 2200 rpm
